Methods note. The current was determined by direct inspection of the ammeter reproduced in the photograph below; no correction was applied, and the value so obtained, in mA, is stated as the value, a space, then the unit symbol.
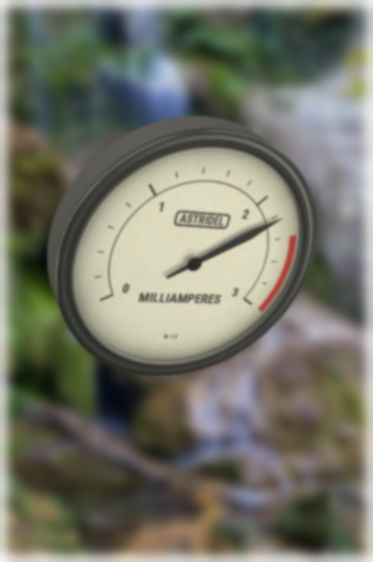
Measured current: 2.2 mA
